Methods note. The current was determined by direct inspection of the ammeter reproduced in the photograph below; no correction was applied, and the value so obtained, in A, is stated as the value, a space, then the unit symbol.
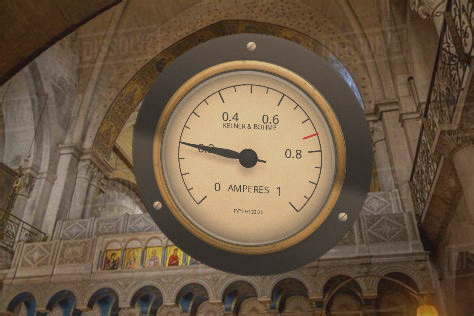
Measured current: 0.2 A
